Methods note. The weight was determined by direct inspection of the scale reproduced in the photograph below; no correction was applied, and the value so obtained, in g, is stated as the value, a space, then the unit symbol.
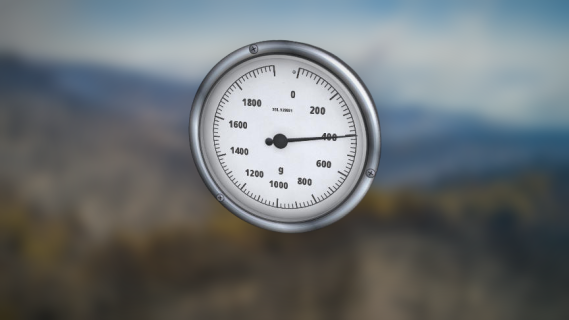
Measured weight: 400 g
